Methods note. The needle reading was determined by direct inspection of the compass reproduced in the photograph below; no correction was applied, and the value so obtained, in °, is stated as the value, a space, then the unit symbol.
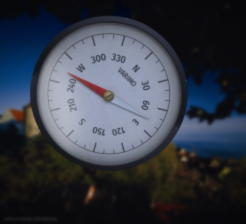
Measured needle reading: 255 °
